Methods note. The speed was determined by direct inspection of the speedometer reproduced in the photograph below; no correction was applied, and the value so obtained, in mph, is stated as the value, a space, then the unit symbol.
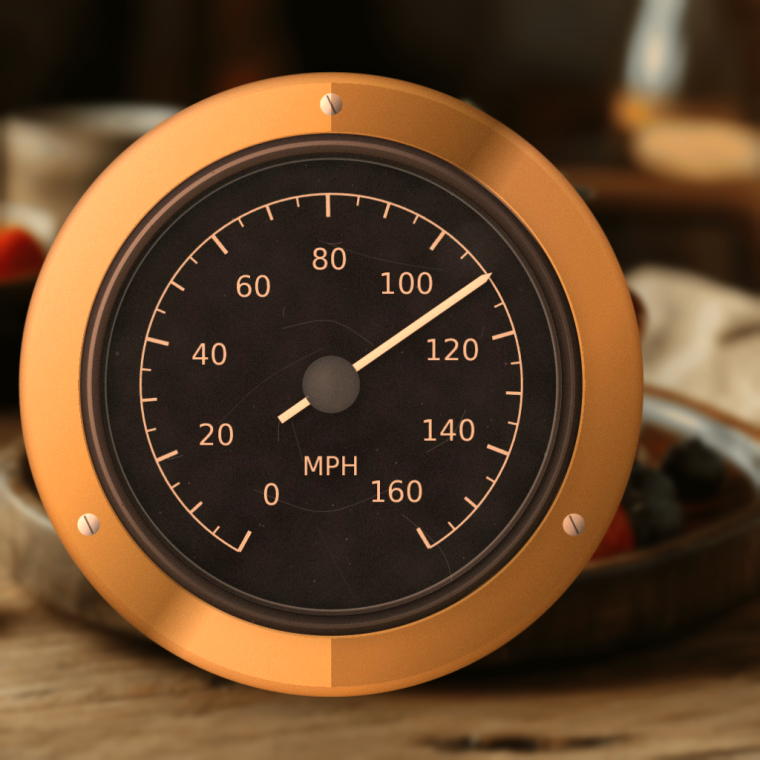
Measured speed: 110 mph
